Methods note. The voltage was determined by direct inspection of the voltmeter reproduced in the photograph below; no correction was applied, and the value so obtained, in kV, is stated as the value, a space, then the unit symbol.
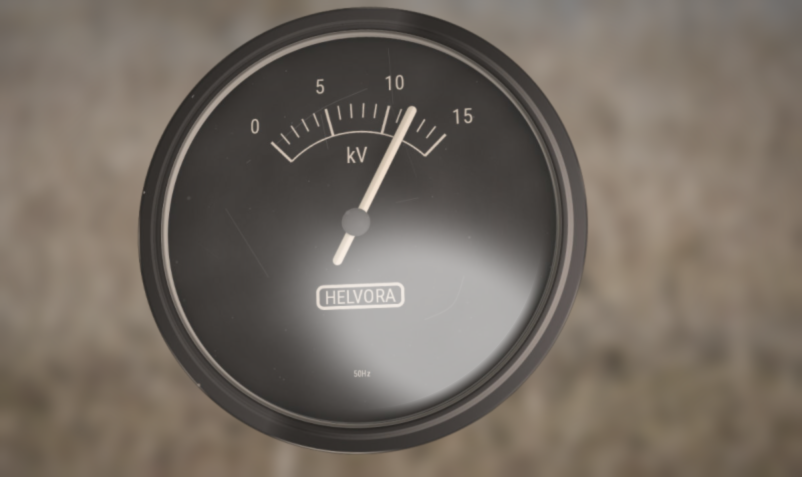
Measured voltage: 12 kV
